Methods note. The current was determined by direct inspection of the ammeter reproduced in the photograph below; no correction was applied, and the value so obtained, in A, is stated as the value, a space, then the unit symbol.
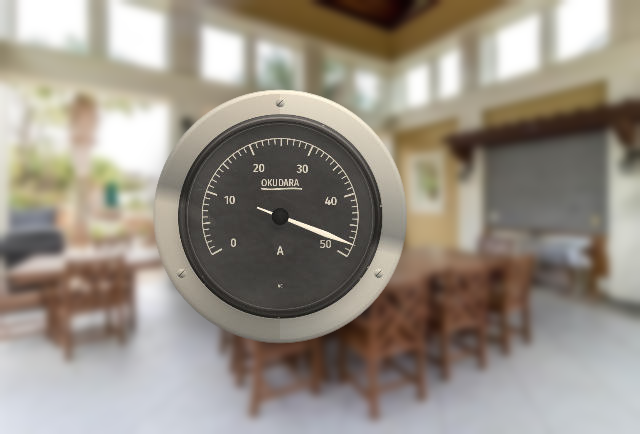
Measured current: 48 A
